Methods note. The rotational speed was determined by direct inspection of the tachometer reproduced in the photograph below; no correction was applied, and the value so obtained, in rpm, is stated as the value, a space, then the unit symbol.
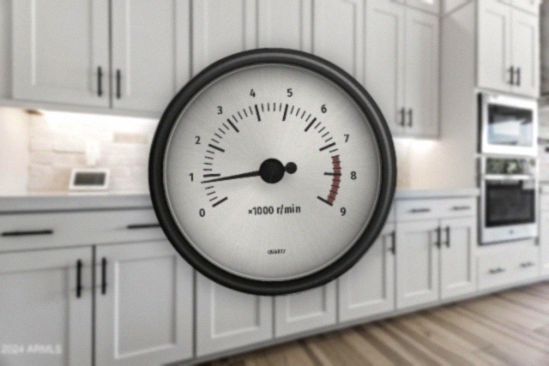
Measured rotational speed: 800 rpm
